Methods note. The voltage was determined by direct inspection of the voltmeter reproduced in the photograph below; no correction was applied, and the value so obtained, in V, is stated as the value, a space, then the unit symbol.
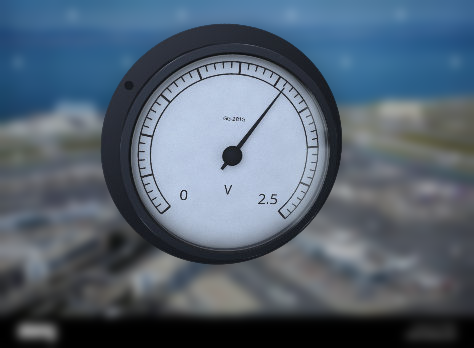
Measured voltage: 1.55 V
